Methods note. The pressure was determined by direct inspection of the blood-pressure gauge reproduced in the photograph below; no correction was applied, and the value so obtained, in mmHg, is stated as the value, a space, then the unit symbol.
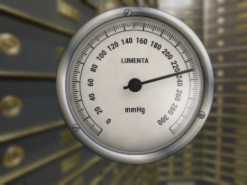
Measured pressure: 230 mmHg
